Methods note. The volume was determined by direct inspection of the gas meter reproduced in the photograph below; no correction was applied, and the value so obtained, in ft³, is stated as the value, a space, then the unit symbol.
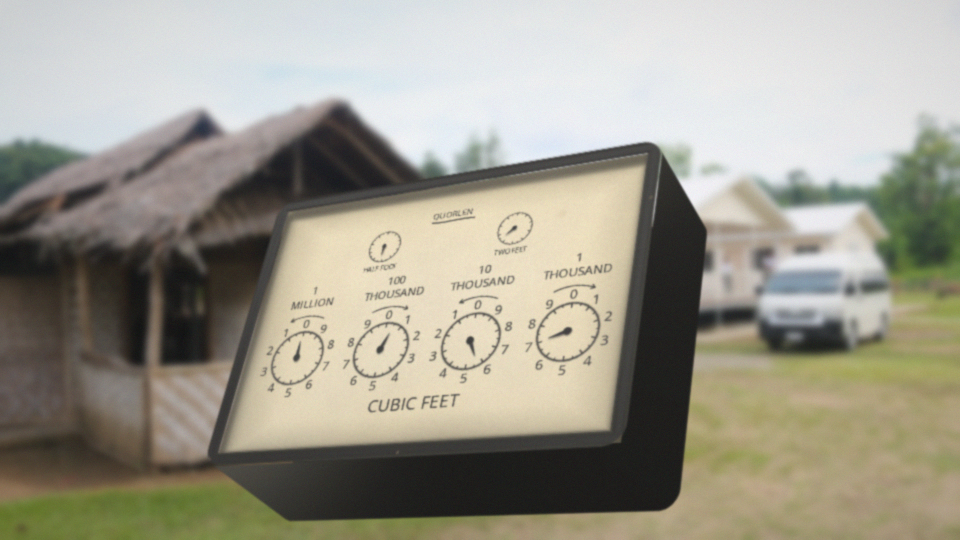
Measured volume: 5700 ft³
